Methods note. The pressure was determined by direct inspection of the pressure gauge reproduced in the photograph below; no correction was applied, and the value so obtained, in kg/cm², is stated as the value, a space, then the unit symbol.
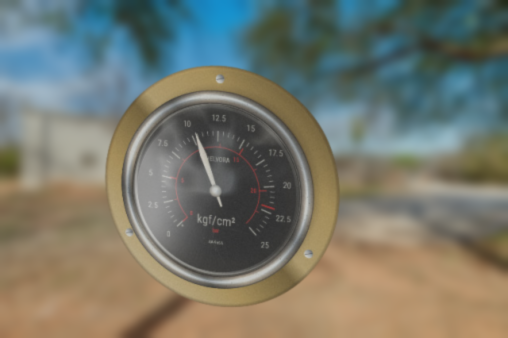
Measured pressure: 10.5 kg/cm²
